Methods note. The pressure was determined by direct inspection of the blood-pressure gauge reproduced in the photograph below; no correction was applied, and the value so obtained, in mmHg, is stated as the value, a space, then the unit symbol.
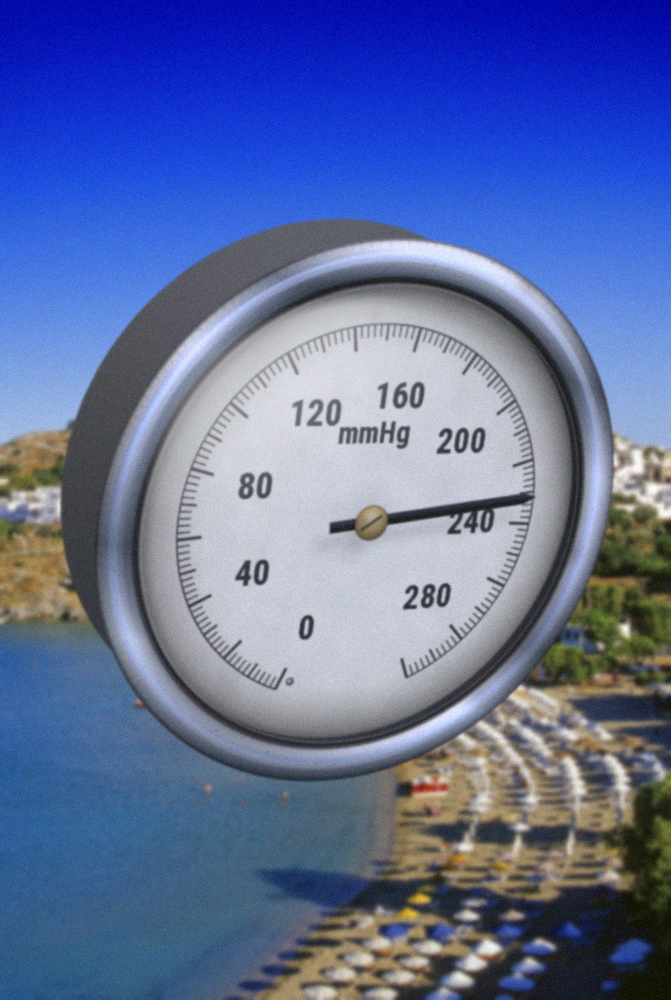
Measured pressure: 230 mmHg
